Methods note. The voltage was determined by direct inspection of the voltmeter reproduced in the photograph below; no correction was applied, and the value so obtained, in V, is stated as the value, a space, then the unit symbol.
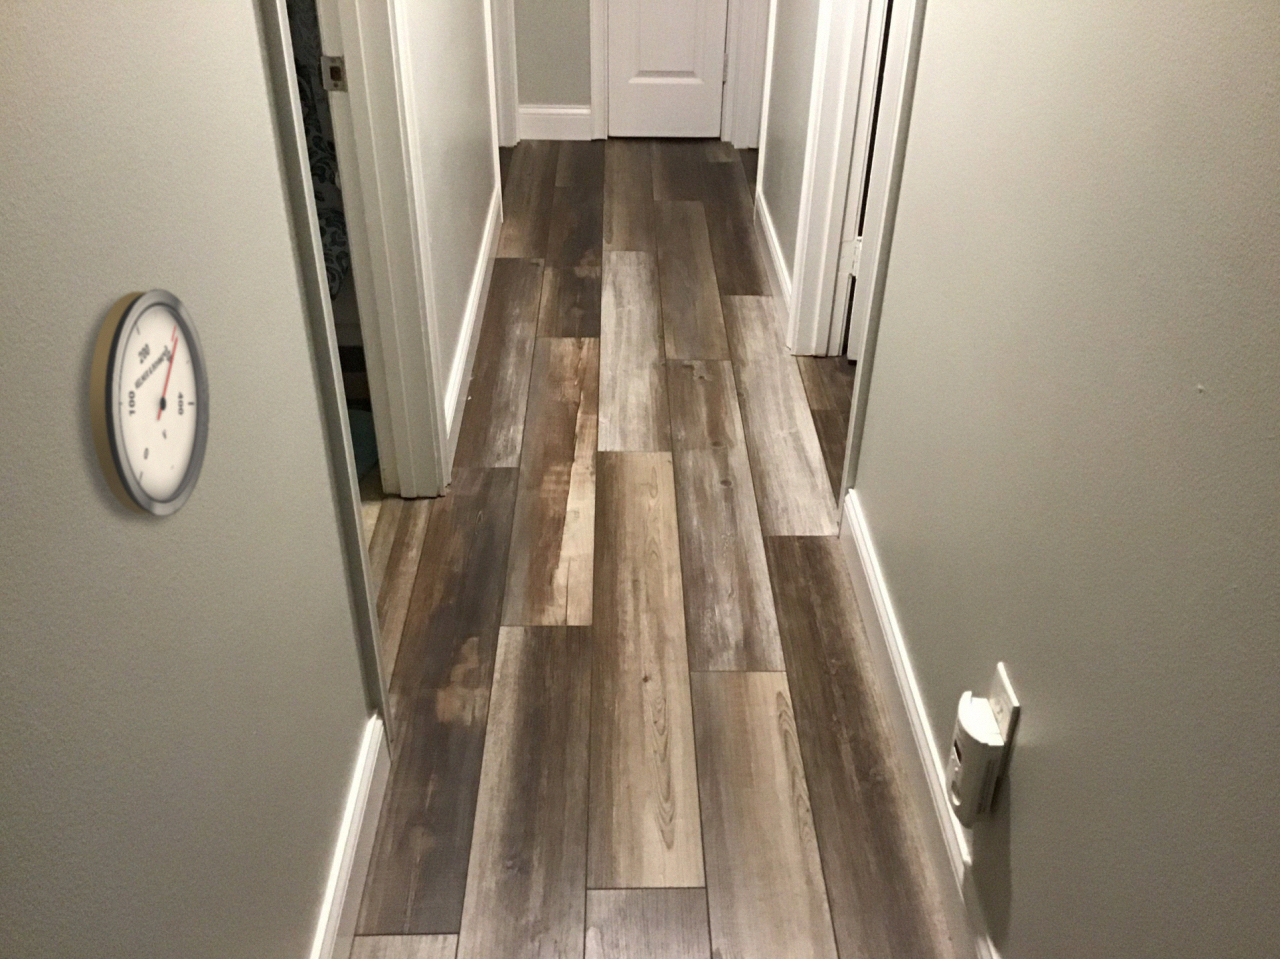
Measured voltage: 300 V
